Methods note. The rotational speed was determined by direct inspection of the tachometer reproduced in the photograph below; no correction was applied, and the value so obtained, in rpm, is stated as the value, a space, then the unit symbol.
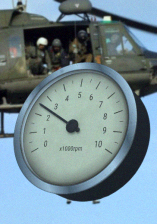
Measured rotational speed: 2500 rpm
